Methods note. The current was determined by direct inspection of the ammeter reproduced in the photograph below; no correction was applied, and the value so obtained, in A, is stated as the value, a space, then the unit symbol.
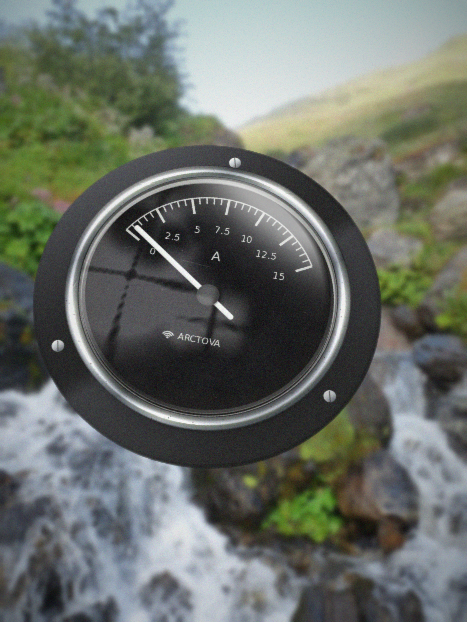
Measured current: 0.5 A
